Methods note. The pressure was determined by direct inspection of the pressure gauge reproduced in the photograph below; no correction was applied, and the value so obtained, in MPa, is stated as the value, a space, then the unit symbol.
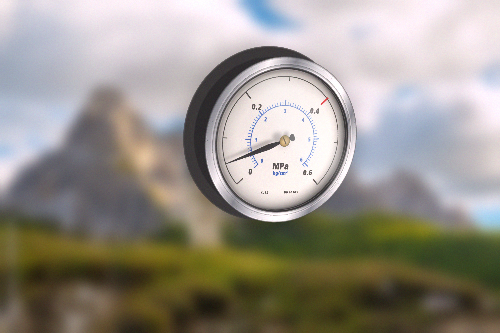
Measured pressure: 0.05 MPa
